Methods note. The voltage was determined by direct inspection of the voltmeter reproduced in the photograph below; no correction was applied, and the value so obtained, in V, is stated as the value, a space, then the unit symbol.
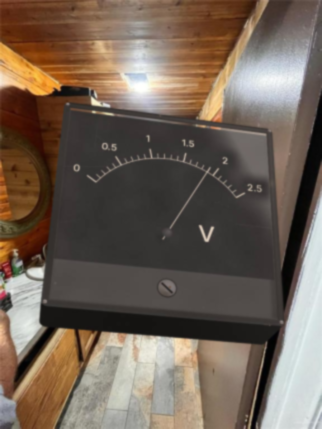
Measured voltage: 1.9 V
